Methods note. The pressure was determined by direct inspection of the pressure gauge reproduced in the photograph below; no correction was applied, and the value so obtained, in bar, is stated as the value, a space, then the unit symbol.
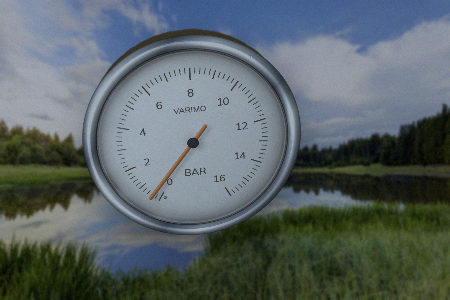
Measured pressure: 0.4 bar
